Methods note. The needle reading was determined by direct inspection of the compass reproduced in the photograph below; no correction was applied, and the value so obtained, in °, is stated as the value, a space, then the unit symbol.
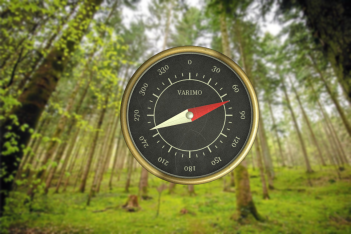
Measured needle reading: 70 °
